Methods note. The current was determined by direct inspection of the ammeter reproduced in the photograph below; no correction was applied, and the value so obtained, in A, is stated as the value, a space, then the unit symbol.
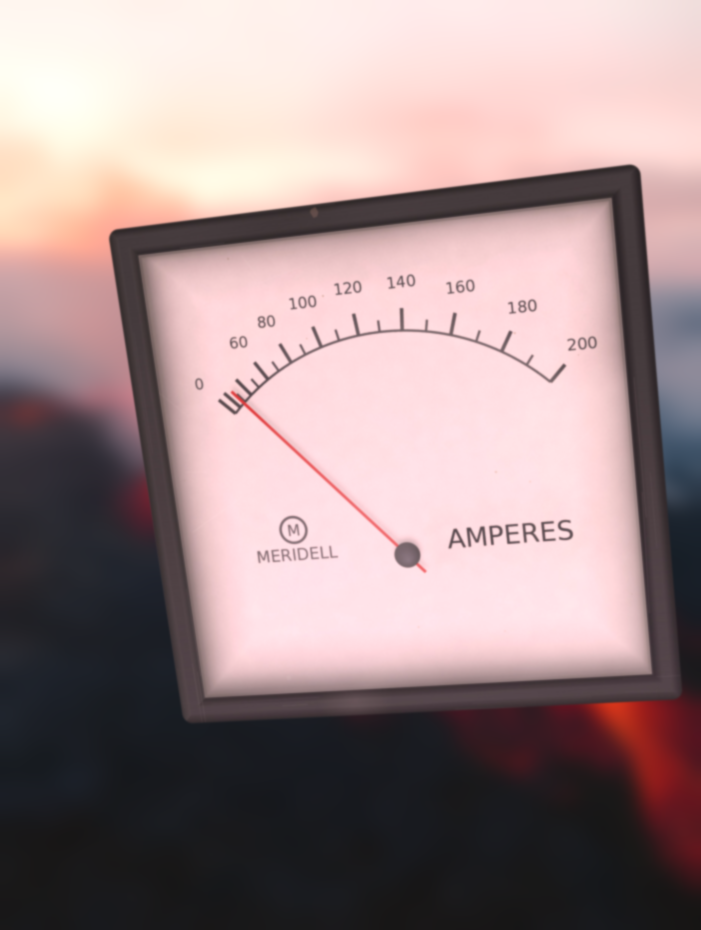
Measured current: 30 A
